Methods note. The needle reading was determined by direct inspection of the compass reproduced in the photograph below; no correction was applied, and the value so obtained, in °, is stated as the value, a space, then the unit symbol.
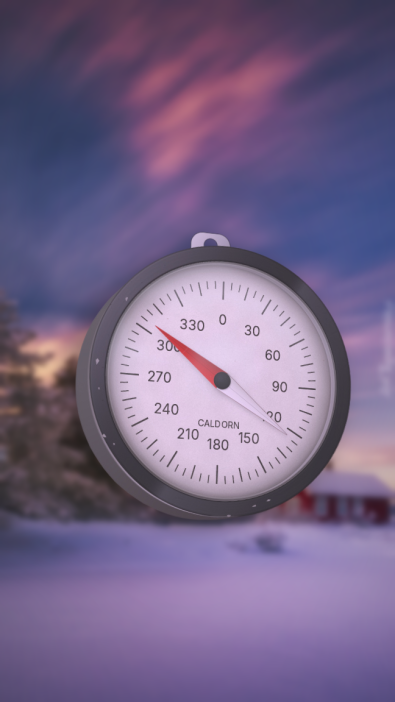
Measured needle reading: 305 °
